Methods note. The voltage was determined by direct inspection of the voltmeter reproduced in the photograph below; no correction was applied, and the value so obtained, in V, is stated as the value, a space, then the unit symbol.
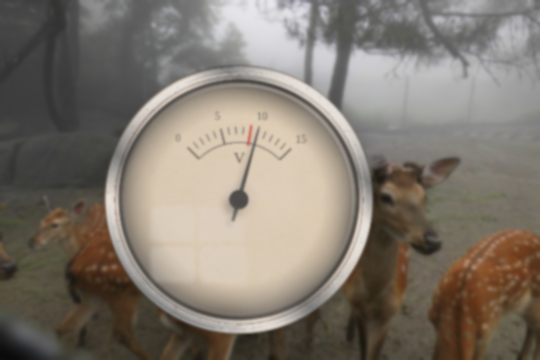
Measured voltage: 10 V
